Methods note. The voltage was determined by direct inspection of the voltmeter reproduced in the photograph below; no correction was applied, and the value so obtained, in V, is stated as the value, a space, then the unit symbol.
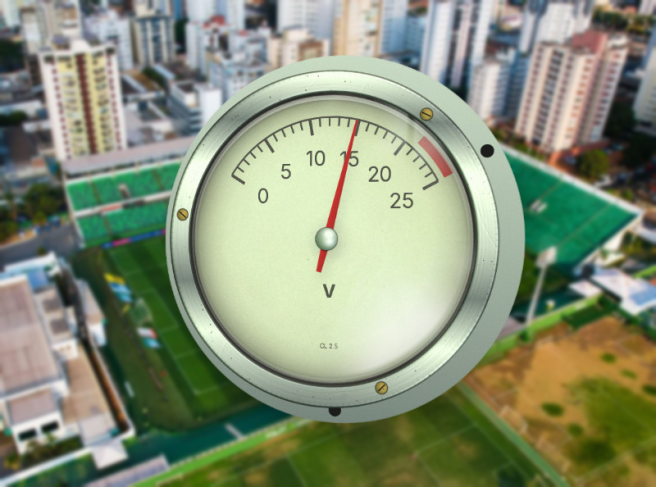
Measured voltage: 15 V
